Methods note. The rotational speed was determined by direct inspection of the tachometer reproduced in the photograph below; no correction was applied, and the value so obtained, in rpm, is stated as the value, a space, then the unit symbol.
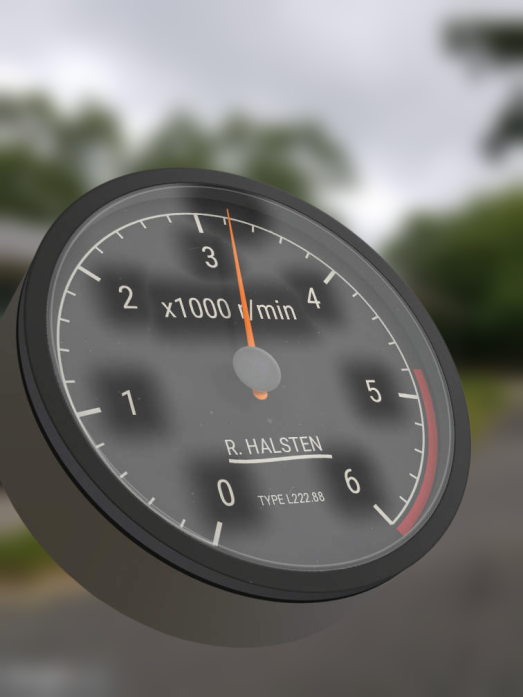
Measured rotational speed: 3200 rpm
